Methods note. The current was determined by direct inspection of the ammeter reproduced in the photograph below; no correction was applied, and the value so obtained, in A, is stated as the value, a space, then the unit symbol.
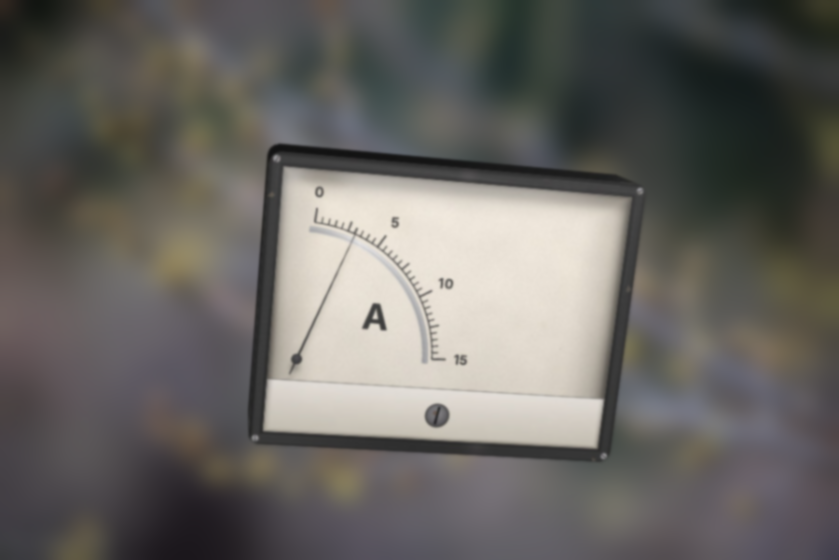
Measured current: 3 A
